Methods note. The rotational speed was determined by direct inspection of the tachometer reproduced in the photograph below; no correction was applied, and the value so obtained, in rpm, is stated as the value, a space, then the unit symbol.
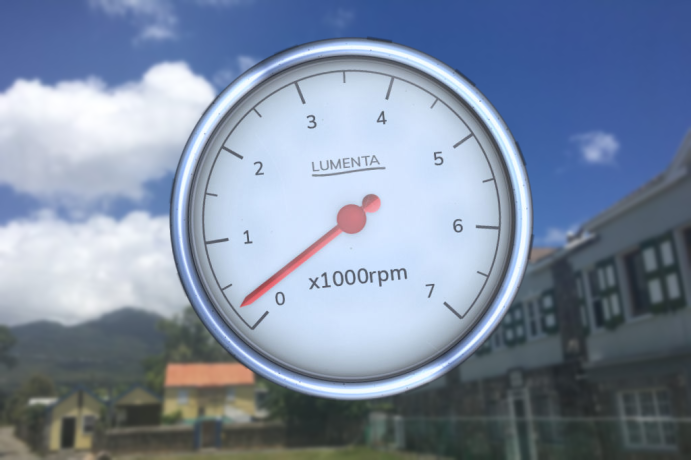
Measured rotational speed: 250 rpm
